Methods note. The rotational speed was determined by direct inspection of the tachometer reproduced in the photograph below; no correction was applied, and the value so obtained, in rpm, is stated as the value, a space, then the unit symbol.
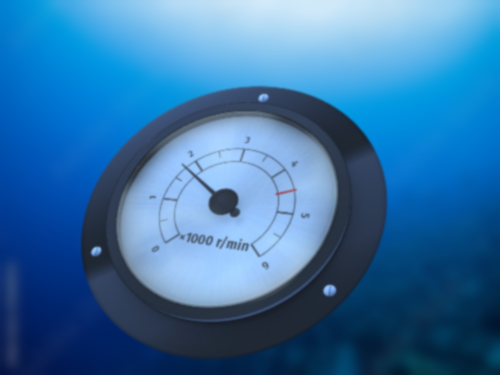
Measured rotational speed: 1750 rpm
